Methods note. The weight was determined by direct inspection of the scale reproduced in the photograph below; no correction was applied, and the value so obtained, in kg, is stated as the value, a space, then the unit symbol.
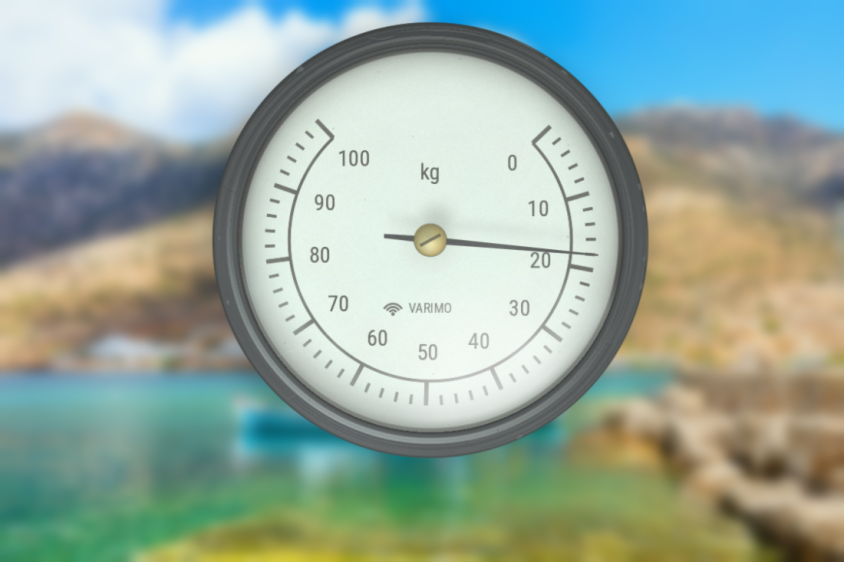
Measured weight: 18 kg
